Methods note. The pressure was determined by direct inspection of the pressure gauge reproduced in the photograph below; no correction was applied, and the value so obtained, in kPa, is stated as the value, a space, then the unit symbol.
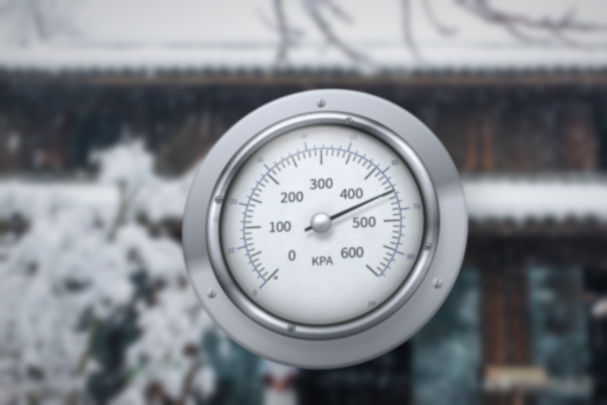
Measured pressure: 450 kPa
